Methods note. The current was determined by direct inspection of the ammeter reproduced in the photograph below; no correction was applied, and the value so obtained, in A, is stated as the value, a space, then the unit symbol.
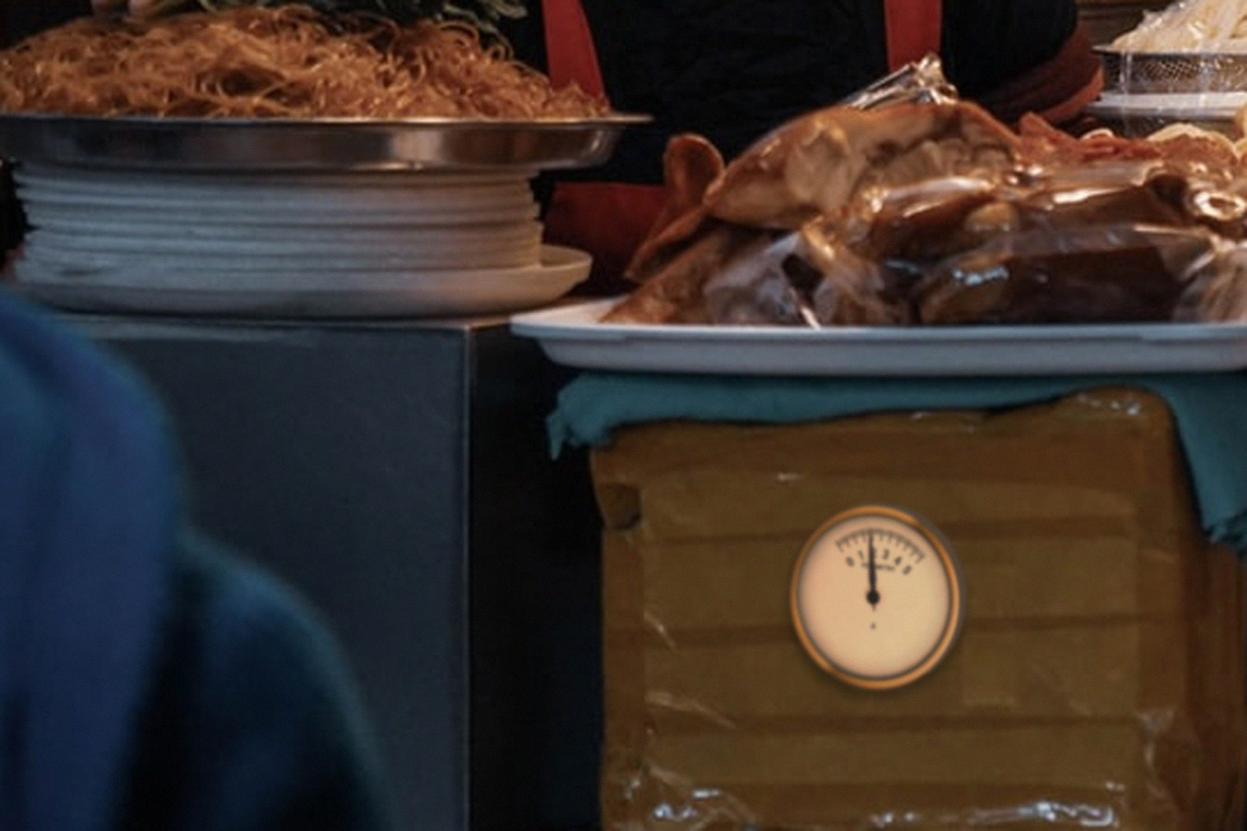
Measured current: 2 A
